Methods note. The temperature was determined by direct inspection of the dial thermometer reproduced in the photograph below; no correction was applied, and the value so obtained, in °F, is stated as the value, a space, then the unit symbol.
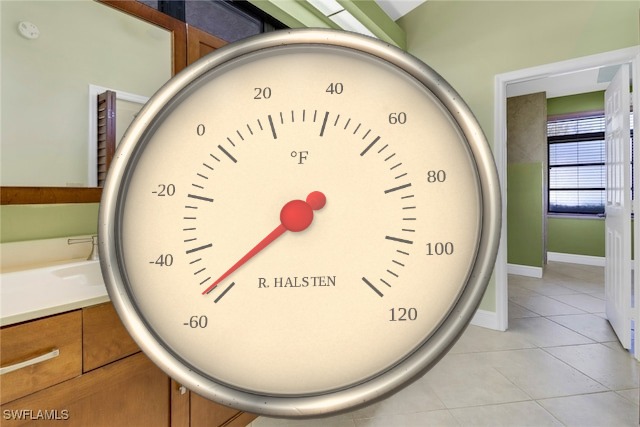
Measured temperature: -56 °F
